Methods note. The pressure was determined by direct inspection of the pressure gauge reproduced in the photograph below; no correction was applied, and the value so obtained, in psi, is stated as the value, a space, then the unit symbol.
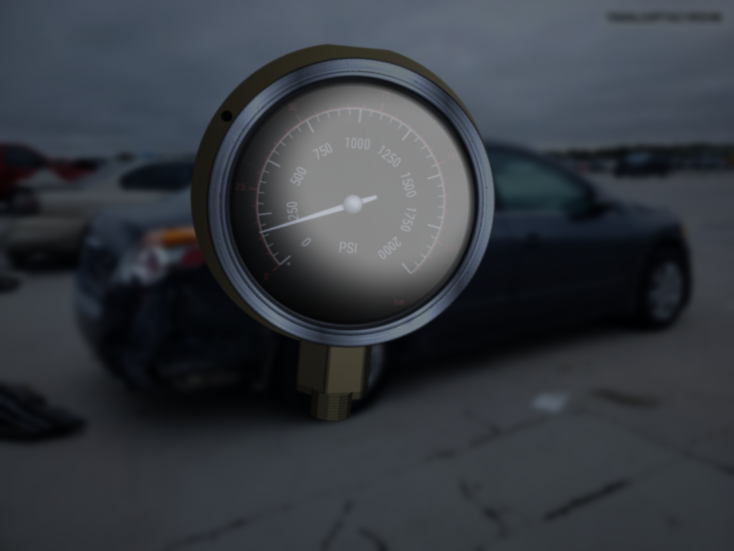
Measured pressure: 175 psi
